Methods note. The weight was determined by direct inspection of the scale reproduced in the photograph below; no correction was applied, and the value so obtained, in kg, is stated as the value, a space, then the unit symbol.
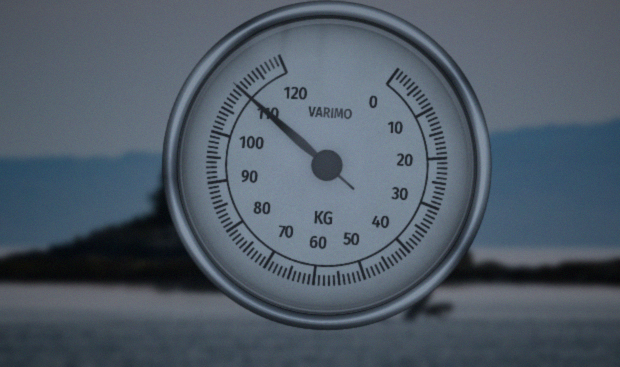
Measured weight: 110 kg
